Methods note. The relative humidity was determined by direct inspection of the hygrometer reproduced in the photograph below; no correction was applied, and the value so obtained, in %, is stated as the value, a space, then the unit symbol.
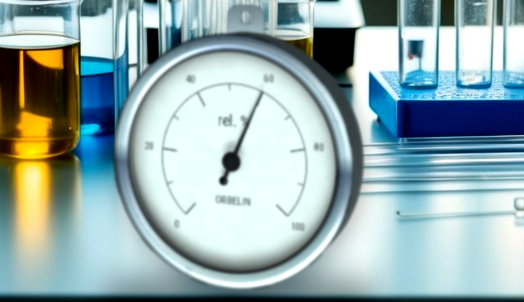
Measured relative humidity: 60 %
